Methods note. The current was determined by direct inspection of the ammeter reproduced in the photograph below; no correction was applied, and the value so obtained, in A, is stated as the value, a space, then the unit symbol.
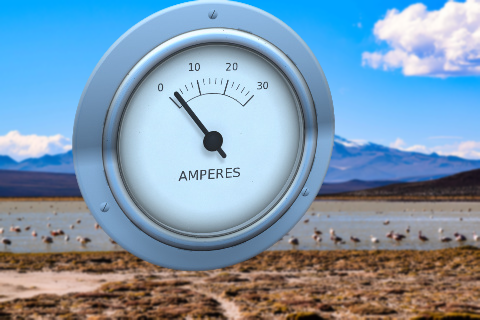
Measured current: 2 A
